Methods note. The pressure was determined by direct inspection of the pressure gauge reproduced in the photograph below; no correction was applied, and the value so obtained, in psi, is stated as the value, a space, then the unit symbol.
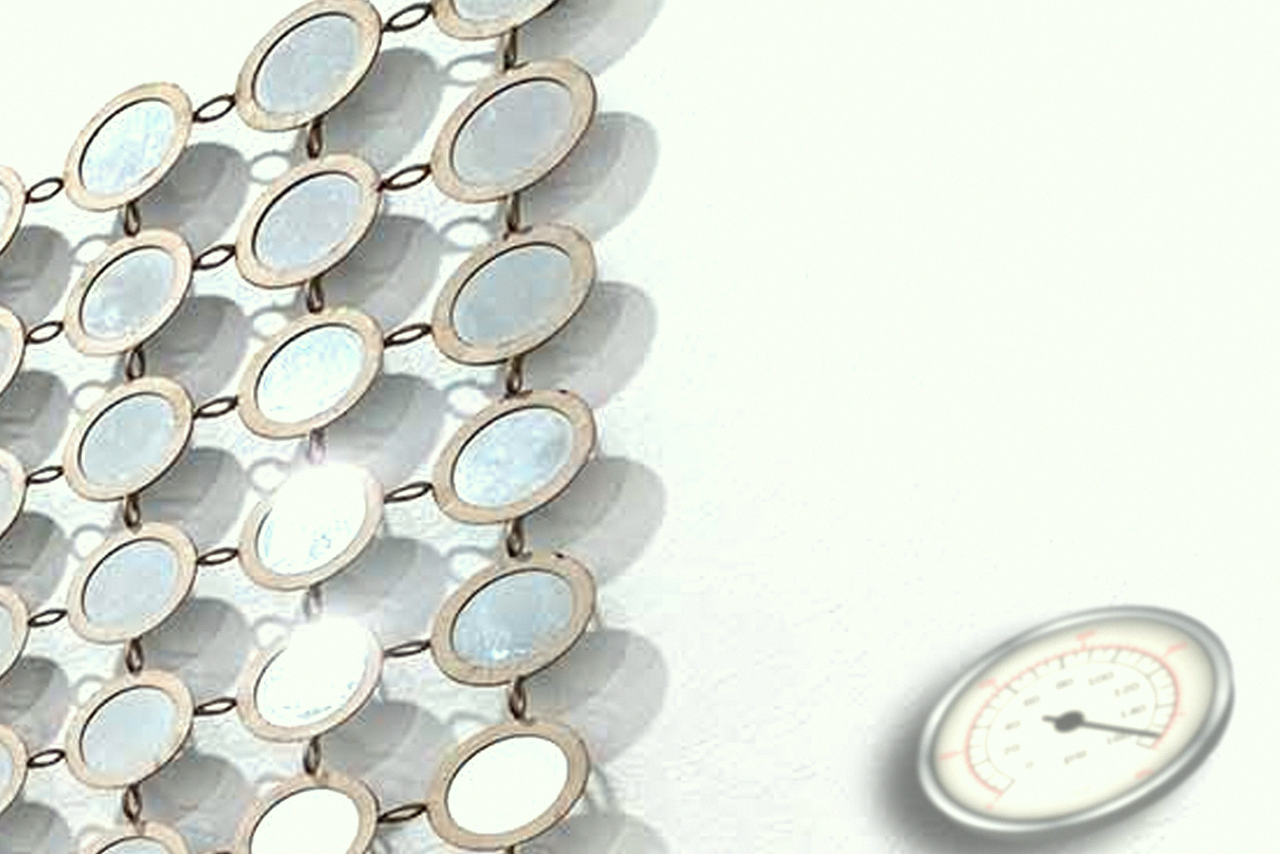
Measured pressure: 155 psi
